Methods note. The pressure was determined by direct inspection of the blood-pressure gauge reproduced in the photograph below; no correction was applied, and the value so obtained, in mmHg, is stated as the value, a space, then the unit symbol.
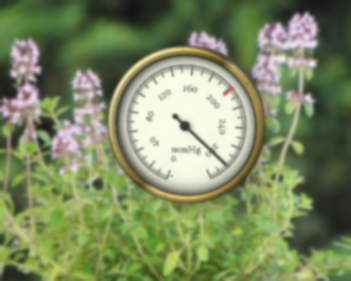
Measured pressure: 280 mmHg
